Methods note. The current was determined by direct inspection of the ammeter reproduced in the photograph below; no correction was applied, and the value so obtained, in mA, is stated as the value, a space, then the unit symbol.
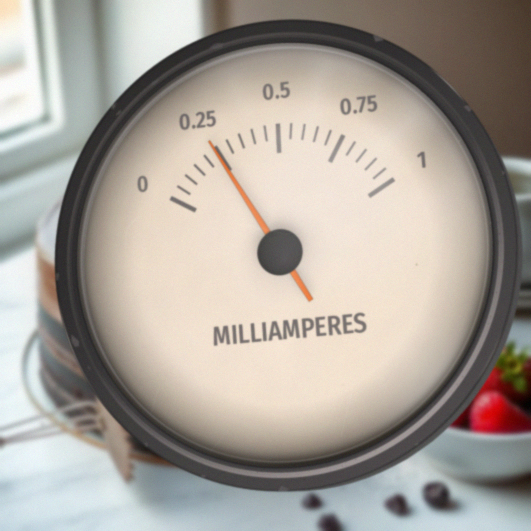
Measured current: 0.25 mA
